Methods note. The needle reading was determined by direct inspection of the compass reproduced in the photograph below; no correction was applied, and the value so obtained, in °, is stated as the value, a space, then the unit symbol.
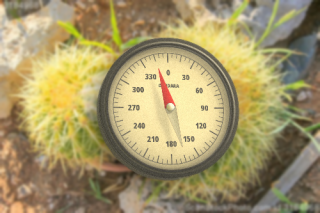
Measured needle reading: 345 °
